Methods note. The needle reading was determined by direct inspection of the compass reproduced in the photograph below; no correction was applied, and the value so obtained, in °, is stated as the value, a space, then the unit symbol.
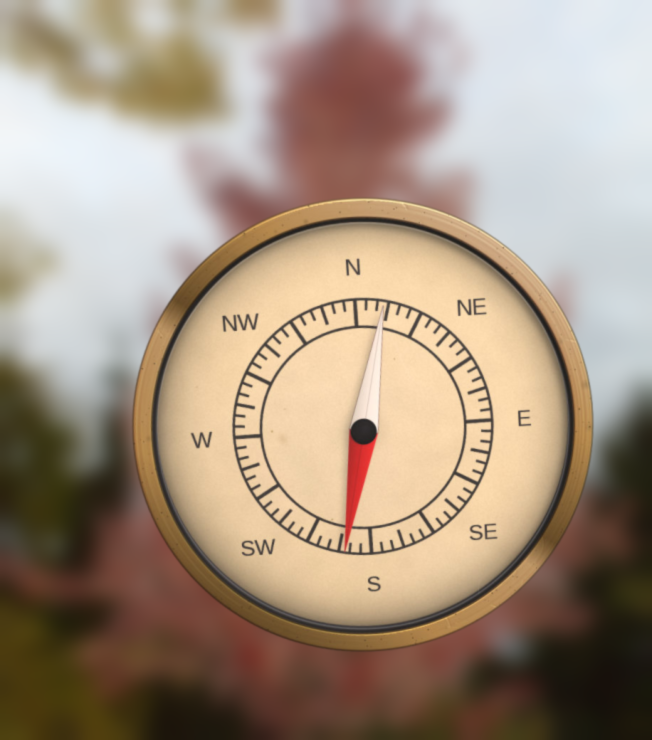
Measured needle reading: 192.5 °
